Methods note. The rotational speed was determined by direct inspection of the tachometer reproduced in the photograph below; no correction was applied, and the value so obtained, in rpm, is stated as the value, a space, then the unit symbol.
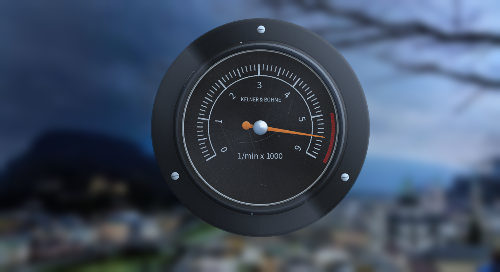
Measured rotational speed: 5500 rpm
